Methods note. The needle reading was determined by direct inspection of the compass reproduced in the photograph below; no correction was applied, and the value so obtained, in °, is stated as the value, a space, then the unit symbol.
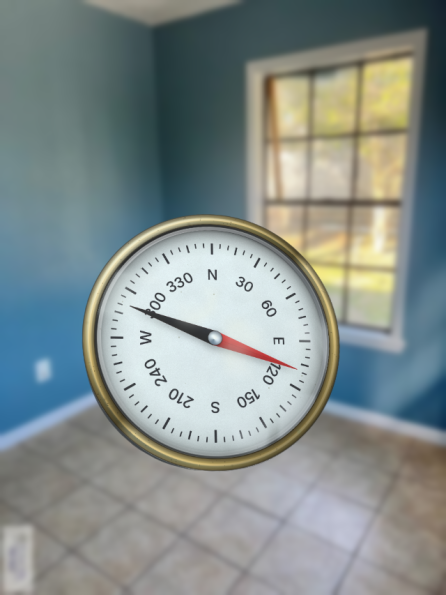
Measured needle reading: 110 °
